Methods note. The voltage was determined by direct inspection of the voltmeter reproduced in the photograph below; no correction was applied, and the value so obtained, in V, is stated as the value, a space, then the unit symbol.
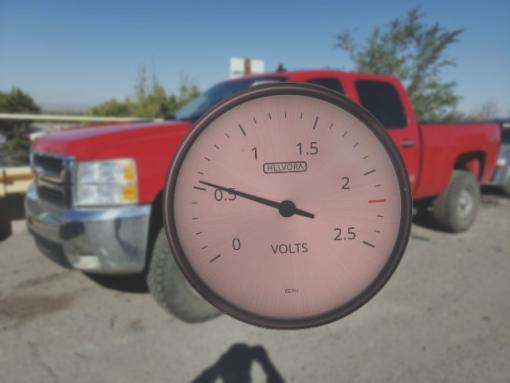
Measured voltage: 0.55 V
